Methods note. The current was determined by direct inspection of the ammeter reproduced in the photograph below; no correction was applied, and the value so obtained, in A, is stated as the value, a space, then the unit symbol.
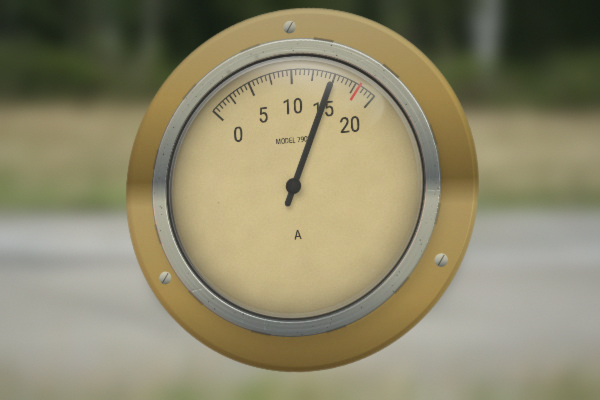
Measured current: 15 A
